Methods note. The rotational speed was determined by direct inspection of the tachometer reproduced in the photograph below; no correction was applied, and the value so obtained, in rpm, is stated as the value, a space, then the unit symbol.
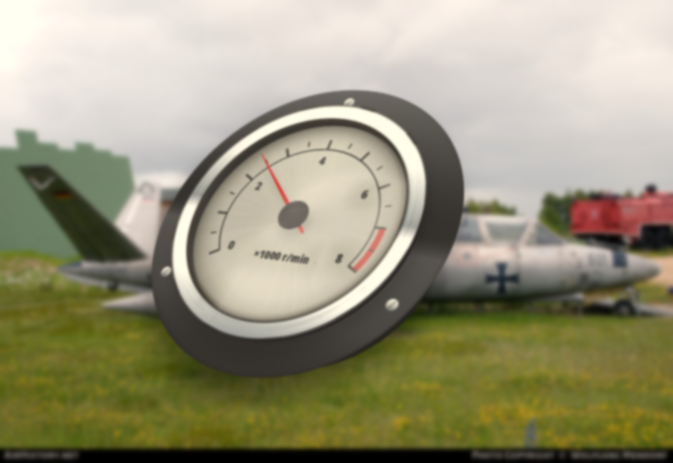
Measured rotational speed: 2500 rpm
